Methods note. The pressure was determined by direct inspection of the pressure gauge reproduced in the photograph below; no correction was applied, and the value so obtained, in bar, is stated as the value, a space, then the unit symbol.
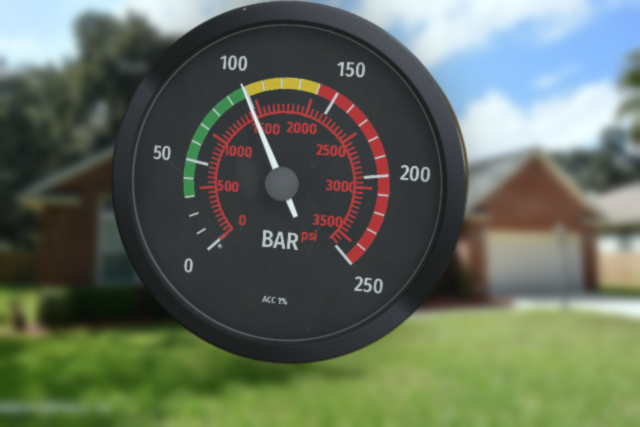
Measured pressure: 100 bar
